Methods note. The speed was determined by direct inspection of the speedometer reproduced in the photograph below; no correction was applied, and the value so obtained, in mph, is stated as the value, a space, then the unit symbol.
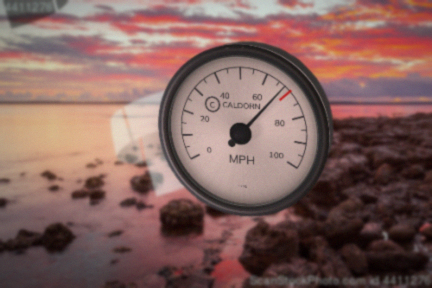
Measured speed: 67.5 mph
